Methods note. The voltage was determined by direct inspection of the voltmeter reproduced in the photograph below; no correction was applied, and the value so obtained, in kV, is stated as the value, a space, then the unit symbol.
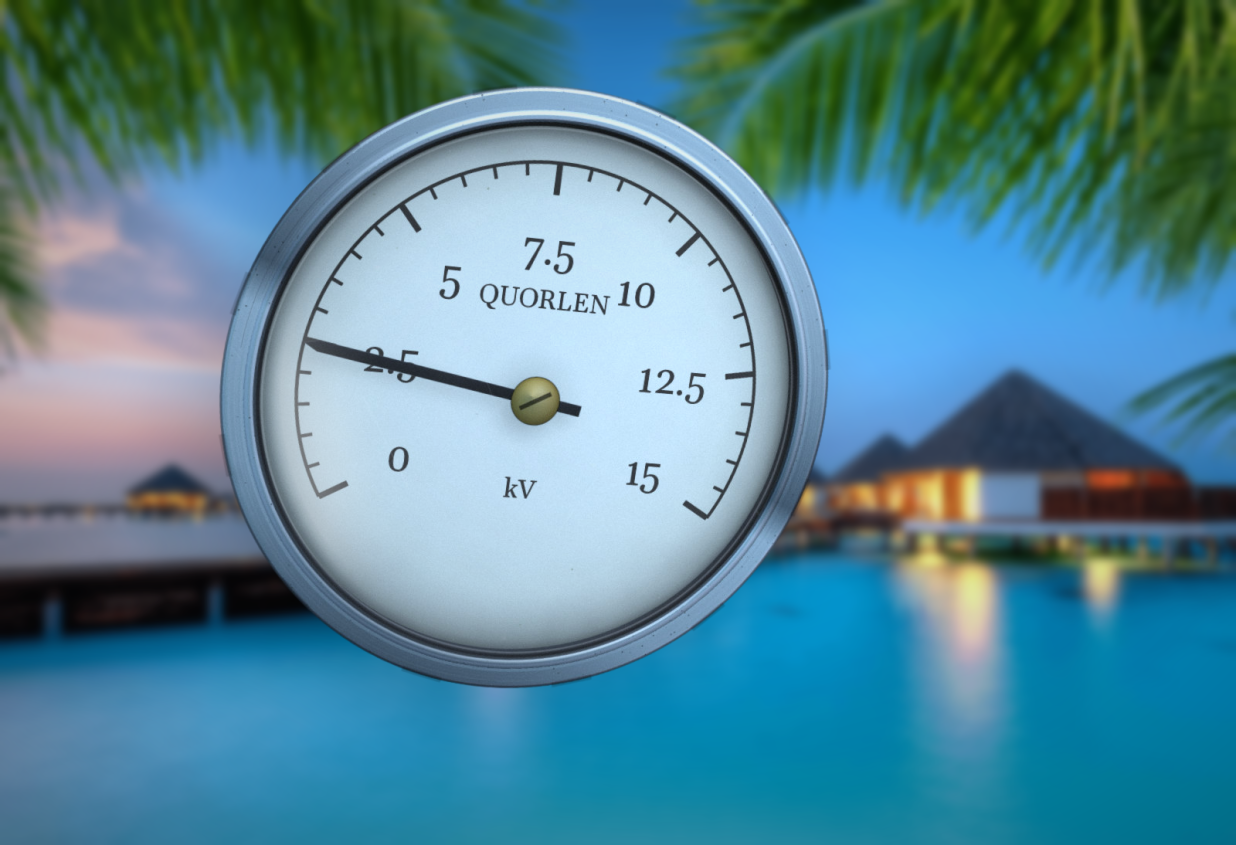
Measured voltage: 2.5 kV
